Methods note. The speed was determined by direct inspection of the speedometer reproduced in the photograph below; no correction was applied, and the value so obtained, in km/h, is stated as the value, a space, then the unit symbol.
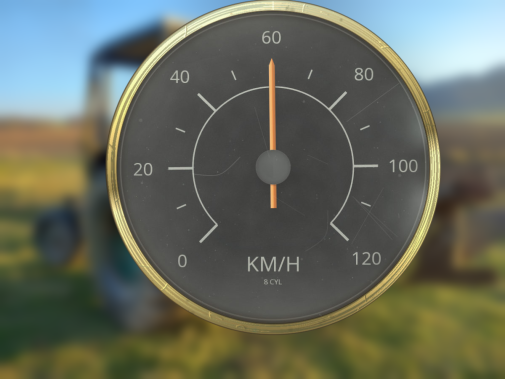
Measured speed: 60 km/h
